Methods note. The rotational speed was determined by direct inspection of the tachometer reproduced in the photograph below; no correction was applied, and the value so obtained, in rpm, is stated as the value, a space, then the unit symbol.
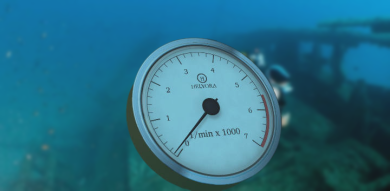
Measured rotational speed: 100 rpm
